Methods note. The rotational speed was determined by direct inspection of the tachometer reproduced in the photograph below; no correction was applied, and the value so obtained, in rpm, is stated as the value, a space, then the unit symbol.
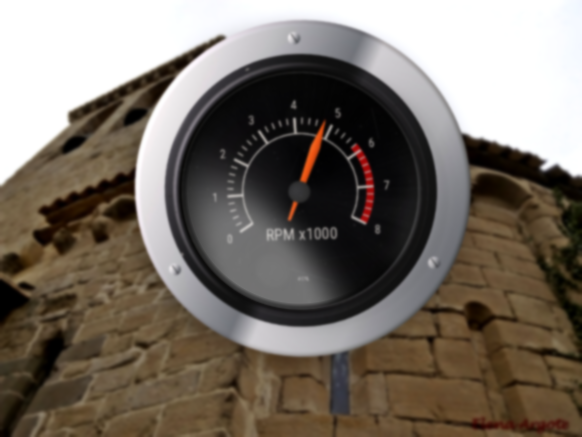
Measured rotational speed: 4800 rpm
